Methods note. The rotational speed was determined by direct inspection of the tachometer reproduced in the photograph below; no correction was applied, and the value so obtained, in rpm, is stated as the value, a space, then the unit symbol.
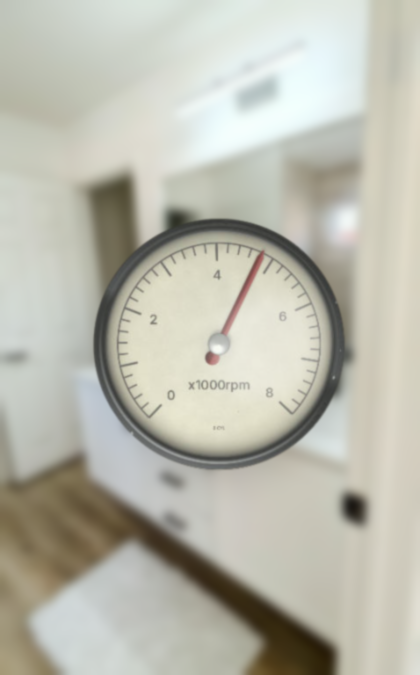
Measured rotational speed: 4800 rpm
